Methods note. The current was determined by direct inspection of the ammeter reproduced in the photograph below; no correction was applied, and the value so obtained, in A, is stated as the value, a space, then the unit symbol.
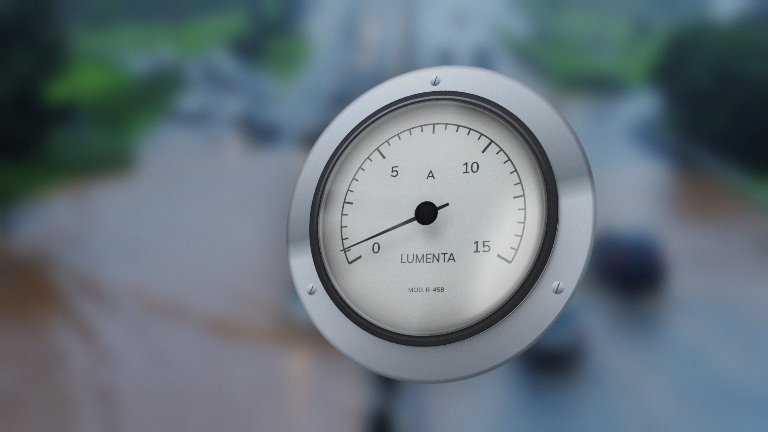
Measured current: 0.5 A
